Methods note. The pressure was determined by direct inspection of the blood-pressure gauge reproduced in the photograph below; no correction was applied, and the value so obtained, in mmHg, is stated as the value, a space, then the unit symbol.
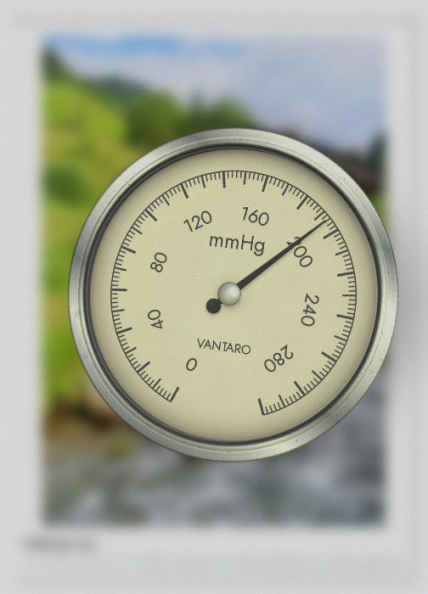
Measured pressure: 194 mmHg
